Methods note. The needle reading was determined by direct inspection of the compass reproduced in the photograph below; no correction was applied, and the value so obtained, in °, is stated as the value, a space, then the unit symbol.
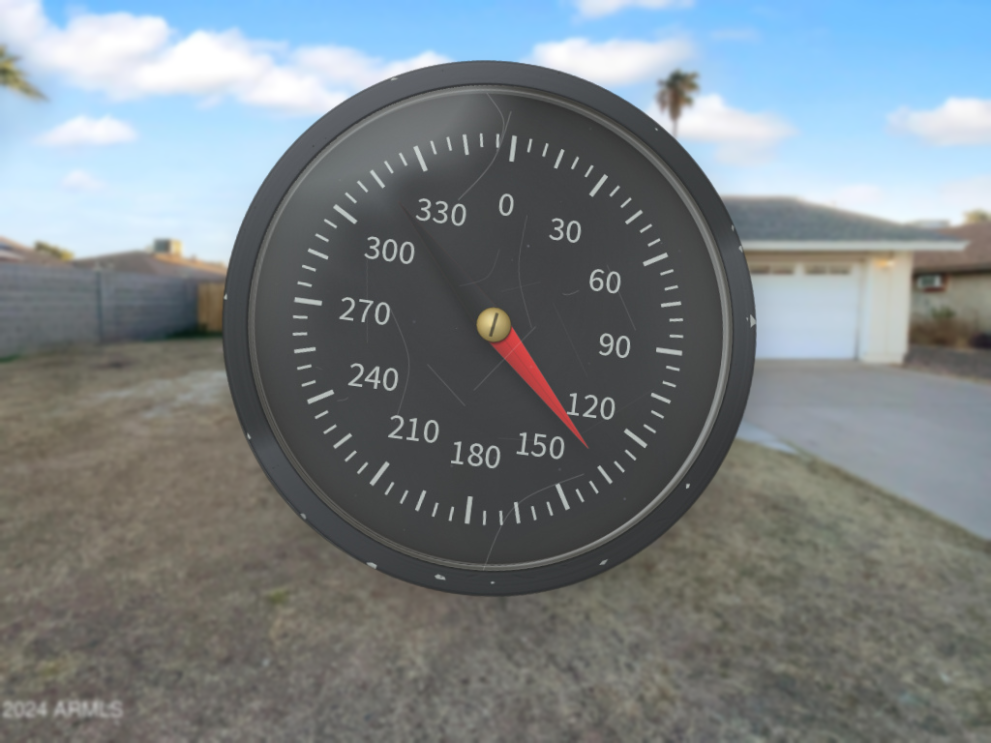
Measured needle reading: 135 °
